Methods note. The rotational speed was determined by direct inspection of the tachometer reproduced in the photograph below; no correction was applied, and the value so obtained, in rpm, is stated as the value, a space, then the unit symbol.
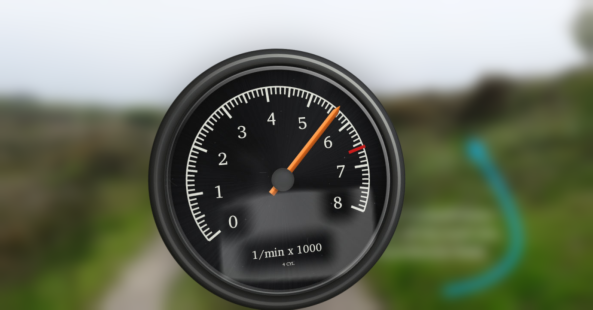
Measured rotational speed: 5600 rpm
